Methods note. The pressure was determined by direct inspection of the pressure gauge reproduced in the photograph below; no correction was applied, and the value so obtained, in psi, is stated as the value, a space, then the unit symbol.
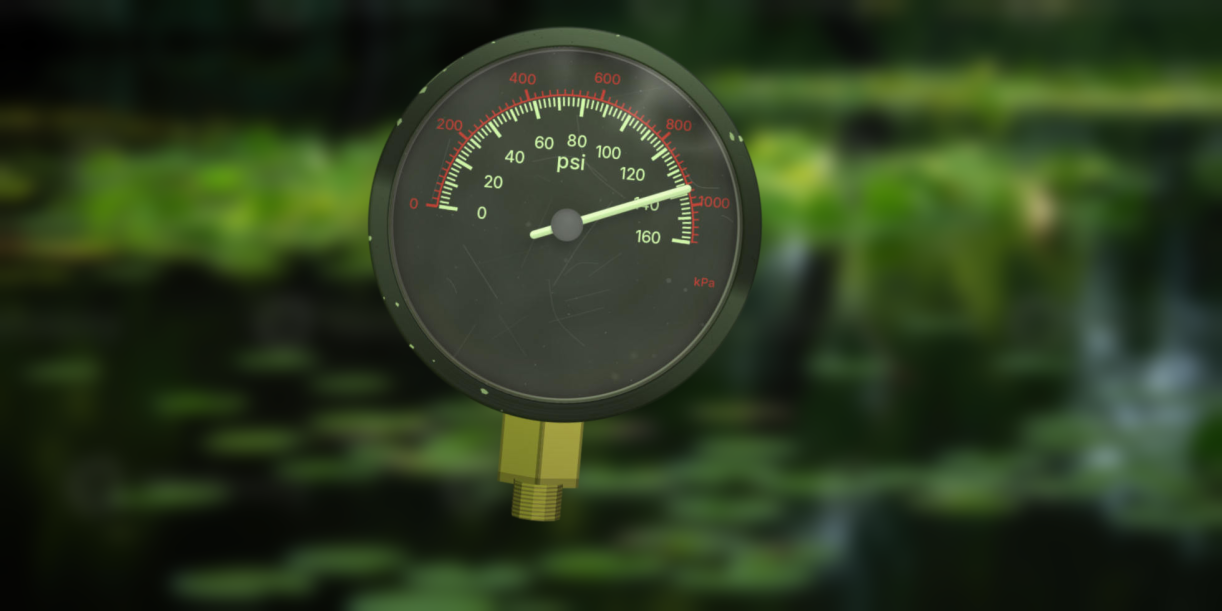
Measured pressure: 138 psi
